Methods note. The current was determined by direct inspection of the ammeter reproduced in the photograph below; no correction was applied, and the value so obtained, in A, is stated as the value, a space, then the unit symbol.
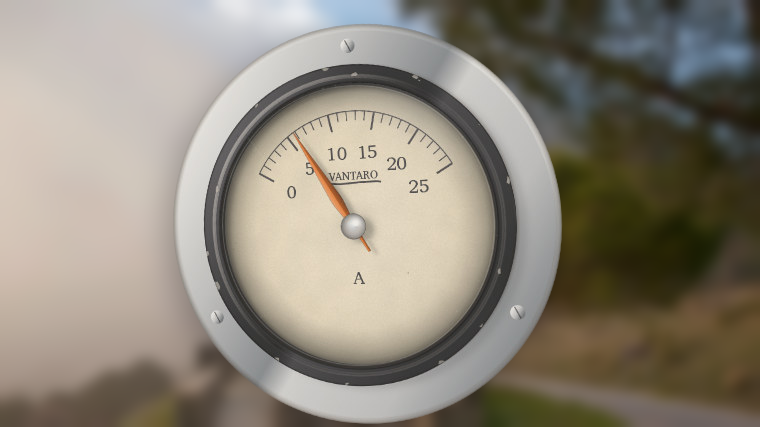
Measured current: 6 A
